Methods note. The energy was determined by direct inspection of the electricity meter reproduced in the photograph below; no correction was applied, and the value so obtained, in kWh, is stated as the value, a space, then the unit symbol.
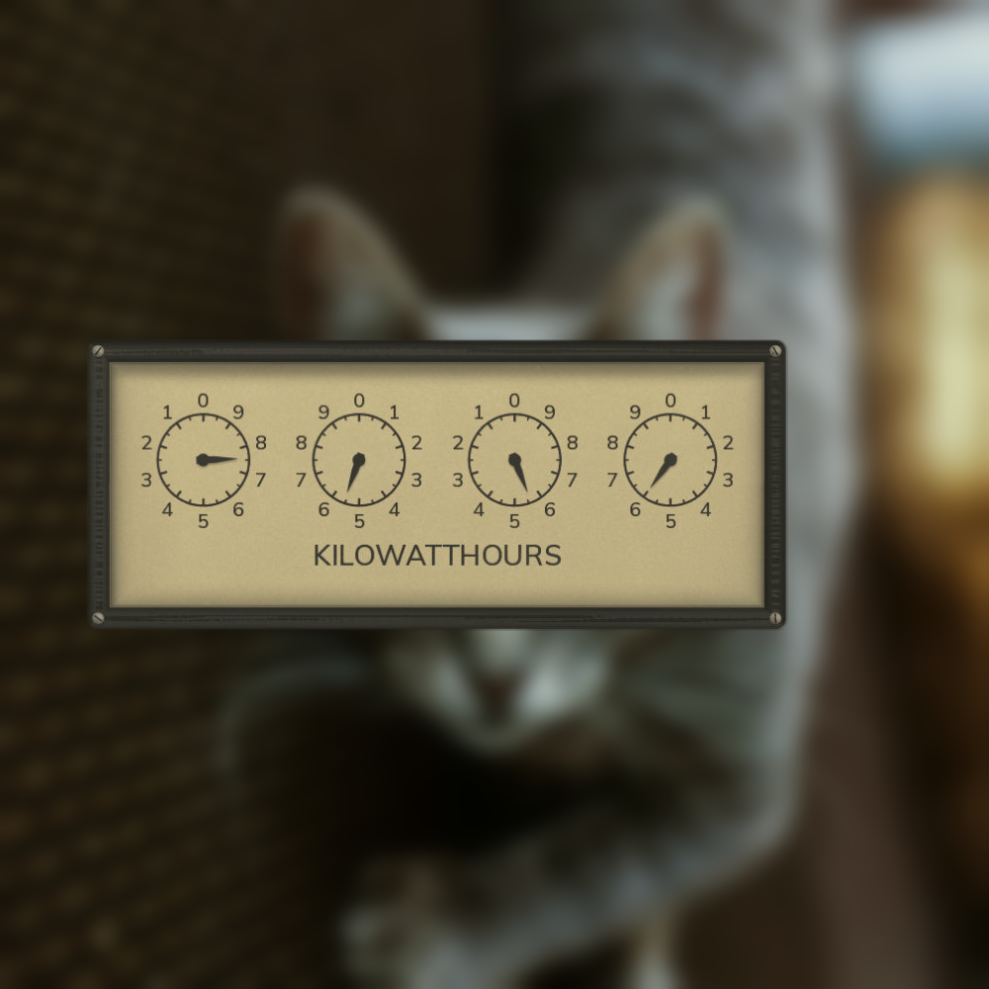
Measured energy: 7556 kWh
